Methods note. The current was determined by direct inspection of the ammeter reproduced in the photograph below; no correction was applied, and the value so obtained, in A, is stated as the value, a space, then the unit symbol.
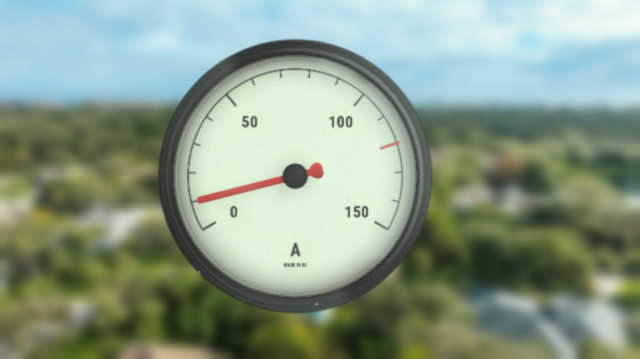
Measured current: 10 A
